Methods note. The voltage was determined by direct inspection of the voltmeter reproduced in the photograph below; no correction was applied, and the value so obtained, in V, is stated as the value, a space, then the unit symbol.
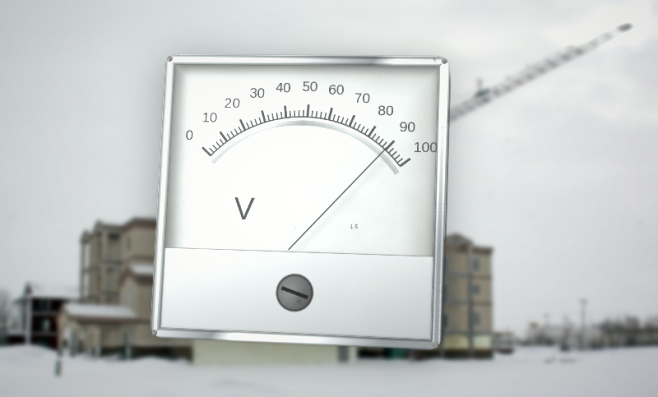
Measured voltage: 90 V
